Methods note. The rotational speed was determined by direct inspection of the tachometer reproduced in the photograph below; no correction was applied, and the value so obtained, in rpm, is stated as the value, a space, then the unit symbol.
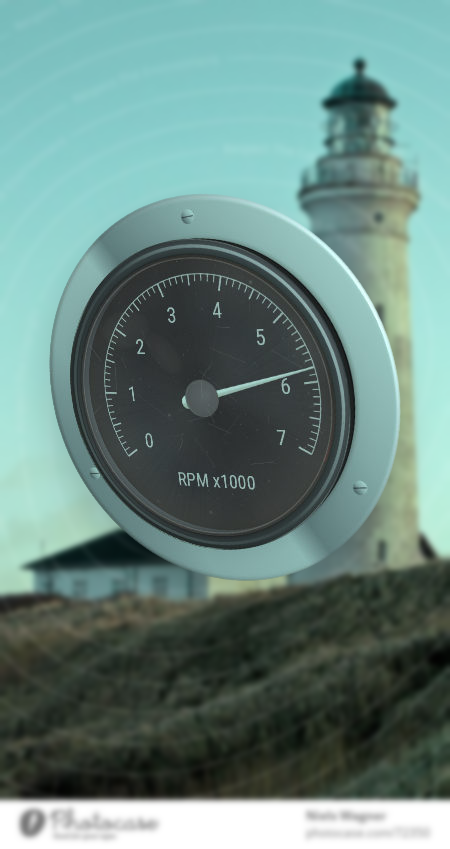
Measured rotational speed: 5800 rpm
